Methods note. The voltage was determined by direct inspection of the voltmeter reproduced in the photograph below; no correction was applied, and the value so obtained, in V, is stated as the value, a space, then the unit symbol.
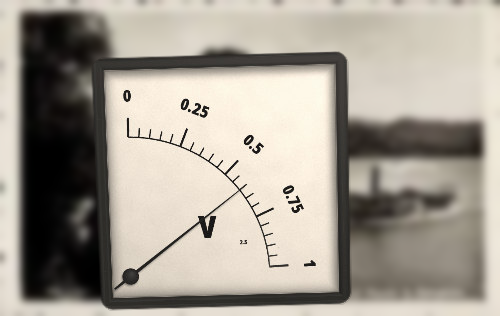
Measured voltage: 0.6 V
